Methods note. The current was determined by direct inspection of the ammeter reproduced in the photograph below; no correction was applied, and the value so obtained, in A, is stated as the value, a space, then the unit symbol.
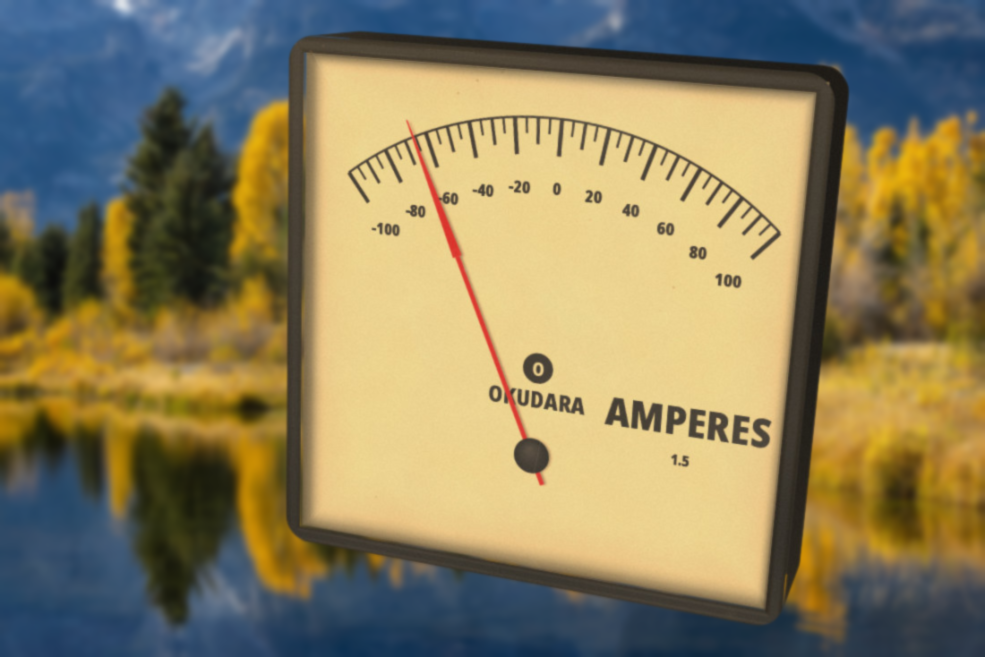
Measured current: -65 A
